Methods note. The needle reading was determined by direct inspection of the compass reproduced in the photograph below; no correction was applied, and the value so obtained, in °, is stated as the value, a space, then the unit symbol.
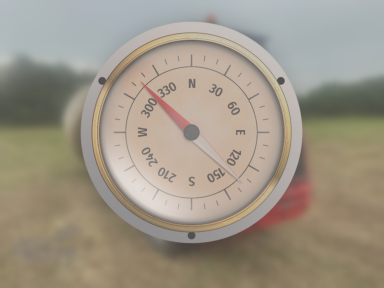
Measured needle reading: 315 °
